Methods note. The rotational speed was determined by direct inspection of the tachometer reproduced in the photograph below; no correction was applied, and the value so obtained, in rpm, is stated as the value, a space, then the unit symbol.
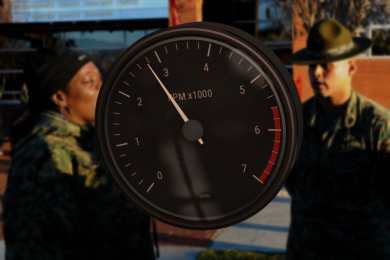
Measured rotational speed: 2800 rpm
